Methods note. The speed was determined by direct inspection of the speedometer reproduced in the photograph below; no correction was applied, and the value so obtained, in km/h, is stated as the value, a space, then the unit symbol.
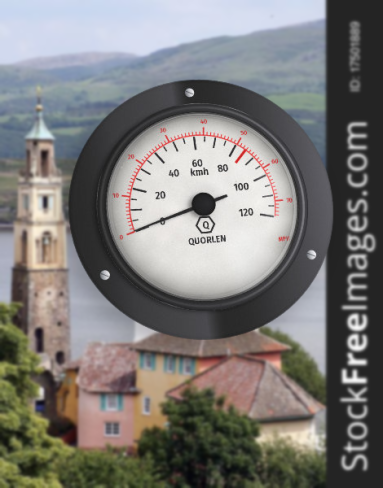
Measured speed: 0 km/h
